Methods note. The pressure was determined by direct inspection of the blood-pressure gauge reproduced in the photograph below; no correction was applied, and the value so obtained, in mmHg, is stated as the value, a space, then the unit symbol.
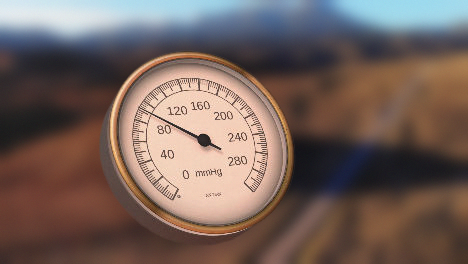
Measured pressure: 90 mmHg
